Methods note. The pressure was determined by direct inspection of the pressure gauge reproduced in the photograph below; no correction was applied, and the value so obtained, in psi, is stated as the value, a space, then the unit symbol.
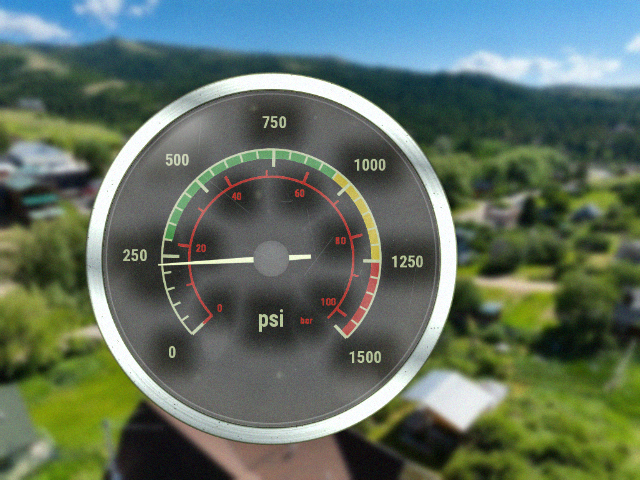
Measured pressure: 225 psi
